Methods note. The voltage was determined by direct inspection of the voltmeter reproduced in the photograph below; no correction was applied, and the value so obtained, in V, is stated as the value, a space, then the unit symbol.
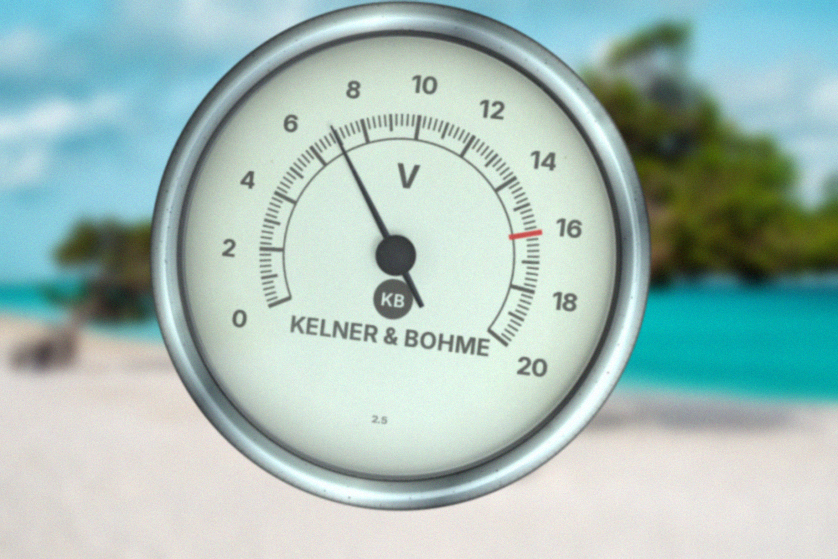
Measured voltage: 7 V
